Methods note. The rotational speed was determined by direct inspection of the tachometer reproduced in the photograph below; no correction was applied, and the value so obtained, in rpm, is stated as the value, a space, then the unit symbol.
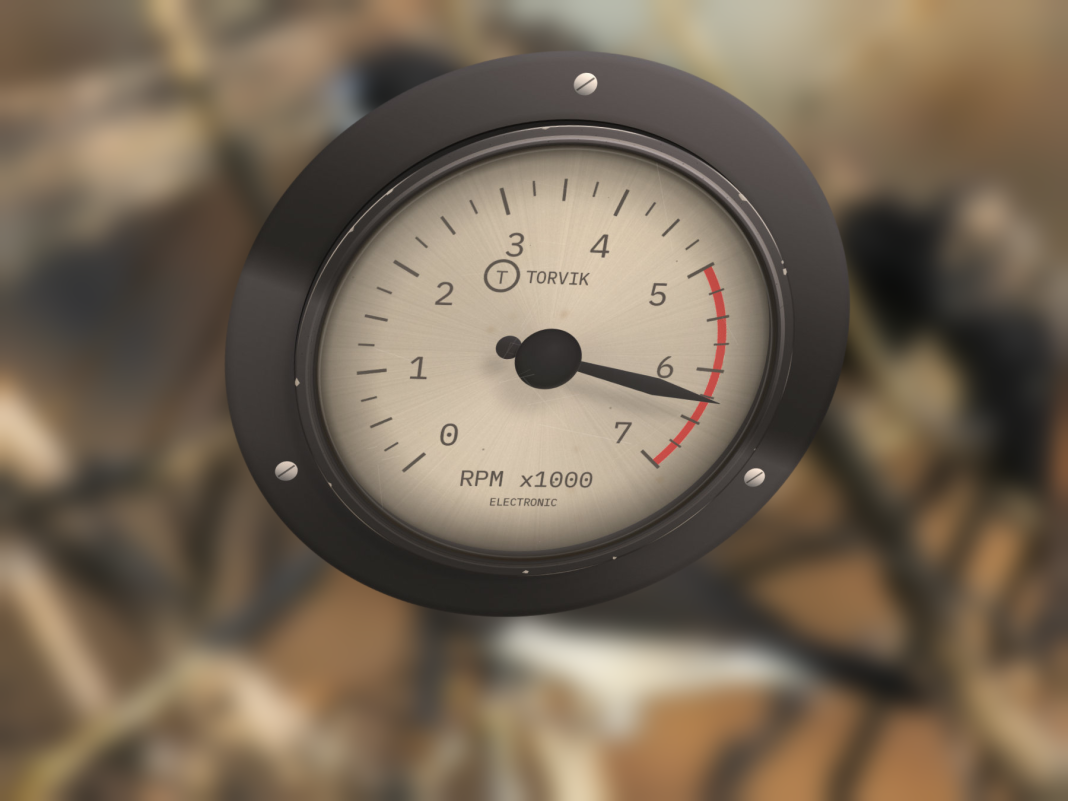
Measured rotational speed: 6250 rpm
